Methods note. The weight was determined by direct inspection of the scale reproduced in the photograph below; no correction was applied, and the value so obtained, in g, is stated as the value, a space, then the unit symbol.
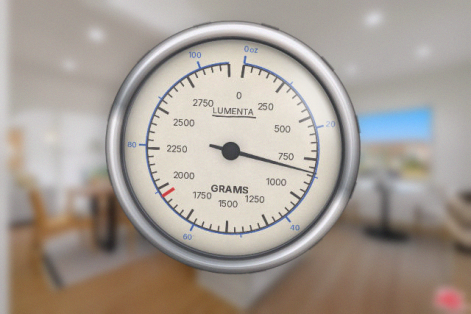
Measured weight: 825 g
